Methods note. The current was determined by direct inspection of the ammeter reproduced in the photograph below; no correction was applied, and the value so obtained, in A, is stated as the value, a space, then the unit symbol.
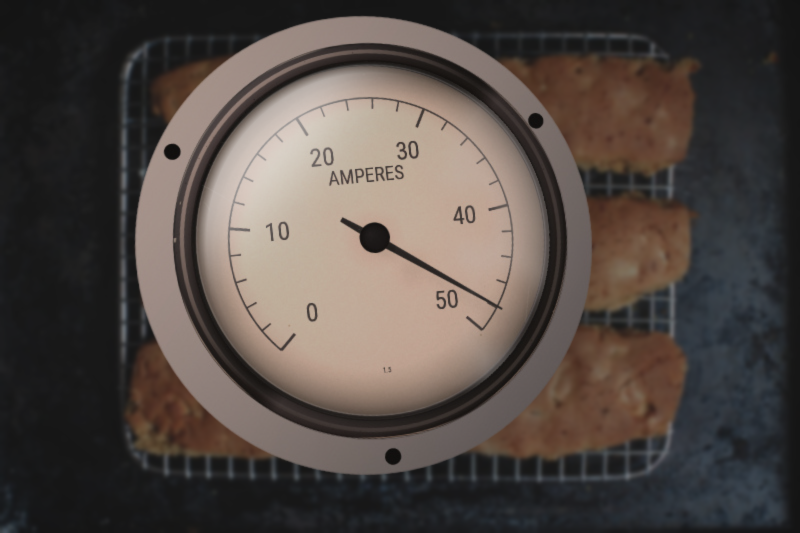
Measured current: 48 A
